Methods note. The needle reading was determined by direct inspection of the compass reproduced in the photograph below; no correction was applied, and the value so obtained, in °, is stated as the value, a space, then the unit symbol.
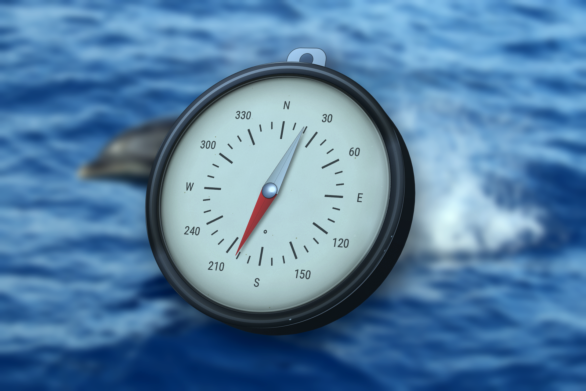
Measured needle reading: 200 °
